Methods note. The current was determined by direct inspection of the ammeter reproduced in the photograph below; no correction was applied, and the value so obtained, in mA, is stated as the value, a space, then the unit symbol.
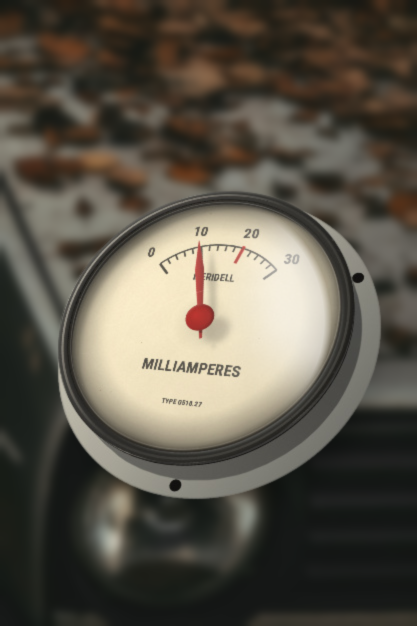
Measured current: 10 mA
